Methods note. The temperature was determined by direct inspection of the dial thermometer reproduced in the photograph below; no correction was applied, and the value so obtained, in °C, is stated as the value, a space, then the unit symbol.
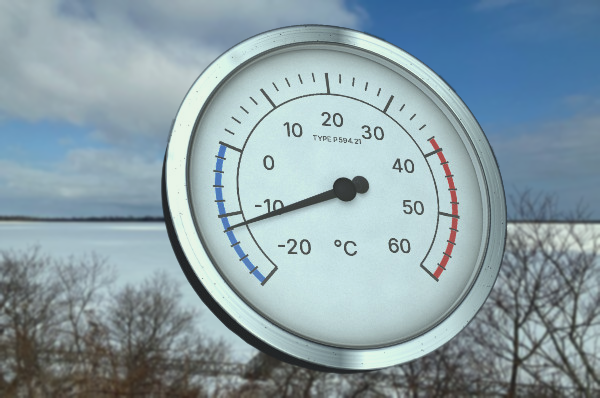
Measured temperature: -12 °C
